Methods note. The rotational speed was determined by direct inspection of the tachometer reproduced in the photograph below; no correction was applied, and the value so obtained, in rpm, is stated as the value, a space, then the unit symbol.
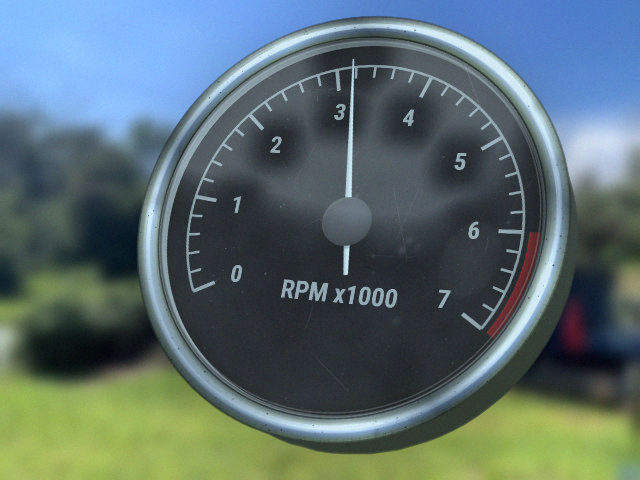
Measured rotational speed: 3200 rpm
